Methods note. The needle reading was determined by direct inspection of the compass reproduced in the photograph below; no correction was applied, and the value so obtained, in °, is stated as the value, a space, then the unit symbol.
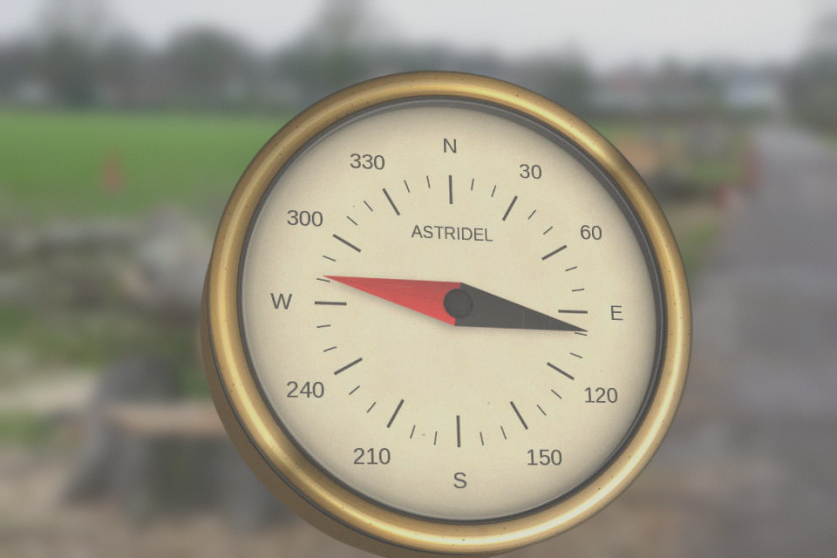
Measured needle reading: 280 °
